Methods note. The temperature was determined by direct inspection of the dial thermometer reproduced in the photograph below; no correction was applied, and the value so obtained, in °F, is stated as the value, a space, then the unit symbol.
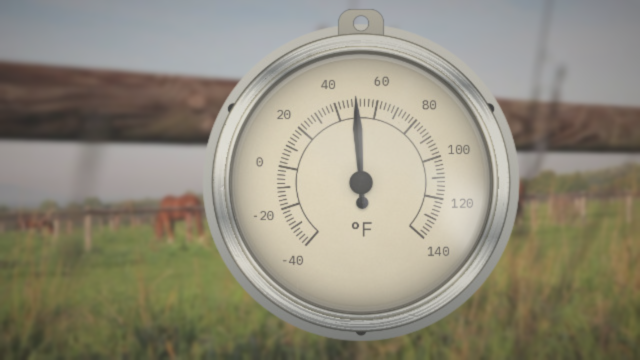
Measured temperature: 50 °F
